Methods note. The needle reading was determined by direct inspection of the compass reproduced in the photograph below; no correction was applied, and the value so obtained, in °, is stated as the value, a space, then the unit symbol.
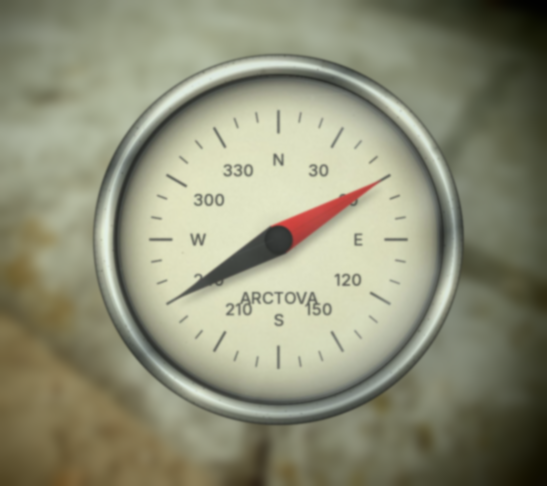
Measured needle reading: 60 °
